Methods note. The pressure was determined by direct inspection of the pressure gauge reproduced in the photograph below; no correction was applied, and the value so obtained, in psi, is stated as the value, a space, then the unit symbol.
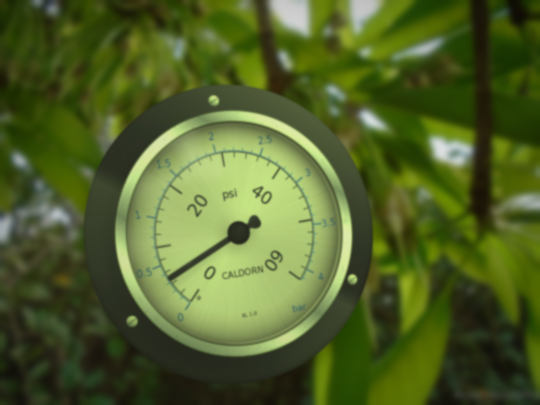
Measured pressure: 5 psi
